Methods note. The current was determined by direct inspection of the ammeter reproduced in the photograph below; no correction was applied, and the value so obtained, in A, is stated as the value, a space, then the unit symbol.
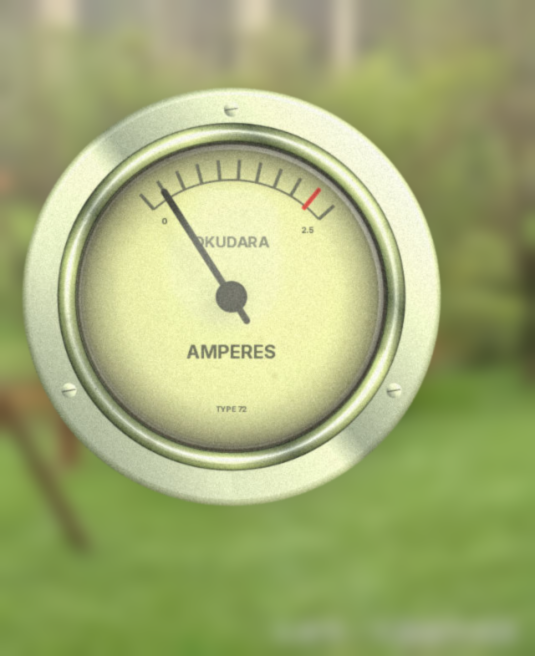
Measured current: 0.25 A
